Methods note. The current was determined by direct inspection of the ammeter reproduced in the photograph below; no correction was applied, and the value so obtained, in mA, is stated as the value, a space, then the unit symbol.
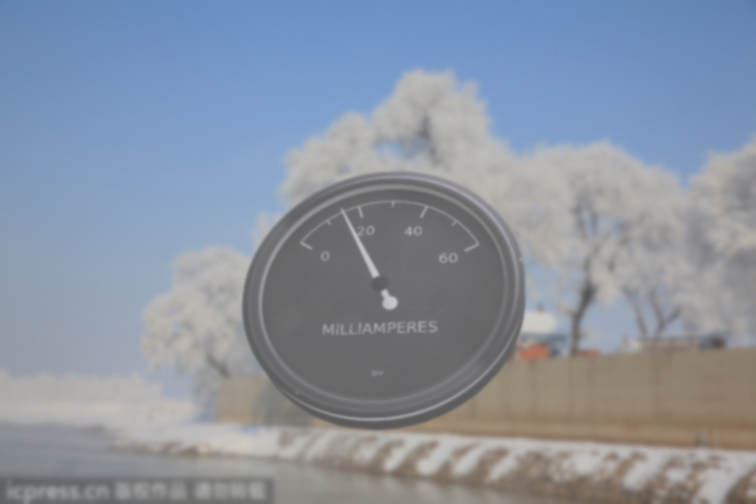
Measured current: 15 mA
